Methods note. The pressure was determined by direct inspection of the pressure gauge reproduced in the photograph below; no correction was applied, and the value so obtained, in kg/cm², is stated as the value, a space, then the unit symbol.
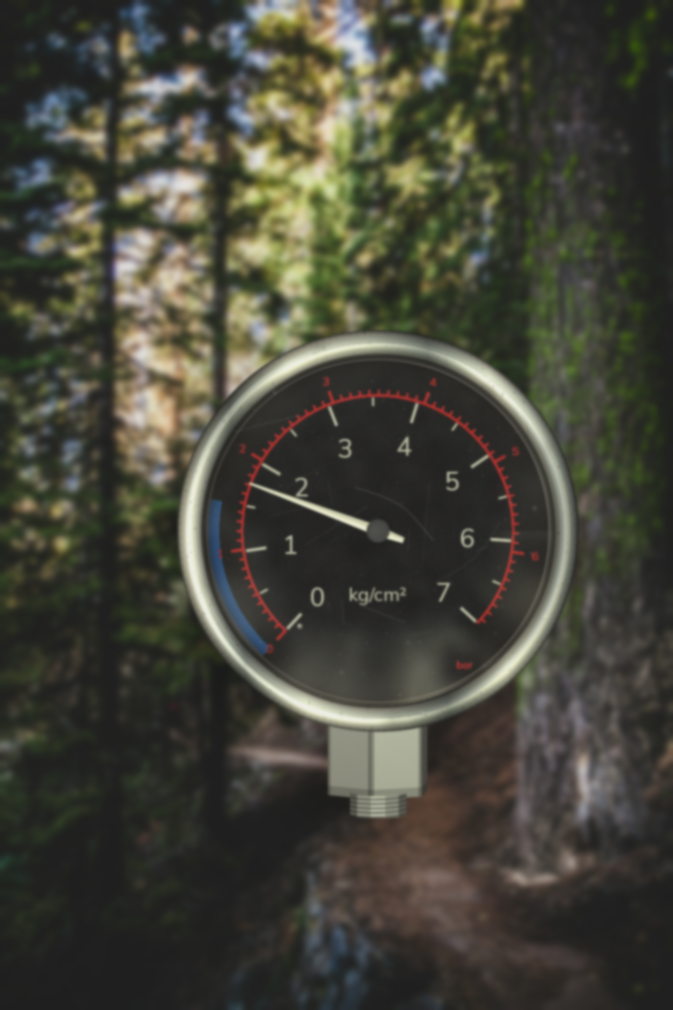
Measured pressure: 1.75 kg/cm²
